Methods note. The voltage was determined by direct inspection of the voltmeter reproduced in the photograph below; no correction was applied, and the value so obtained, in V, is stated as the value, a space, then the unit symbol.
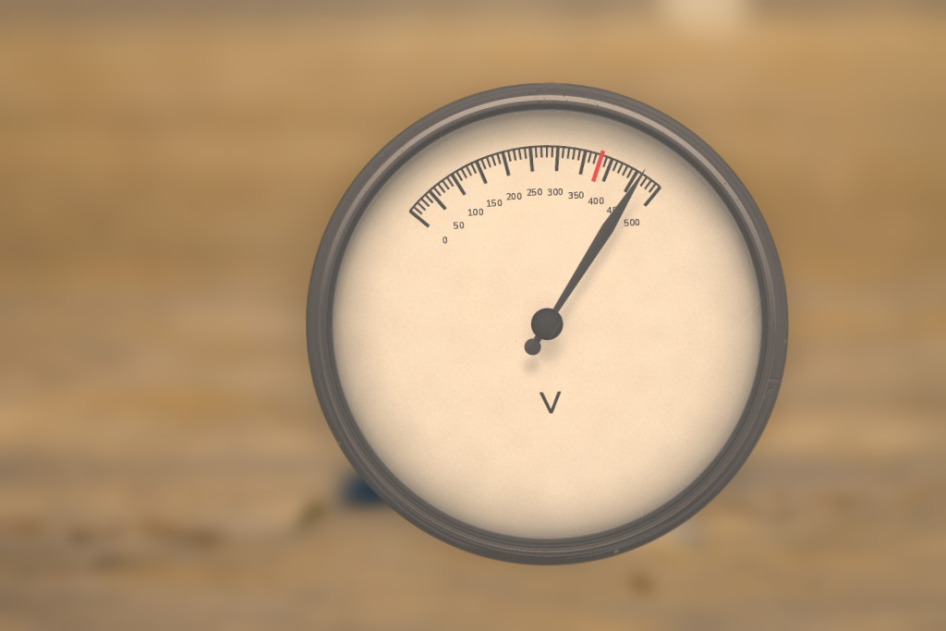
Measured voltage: 460 V
